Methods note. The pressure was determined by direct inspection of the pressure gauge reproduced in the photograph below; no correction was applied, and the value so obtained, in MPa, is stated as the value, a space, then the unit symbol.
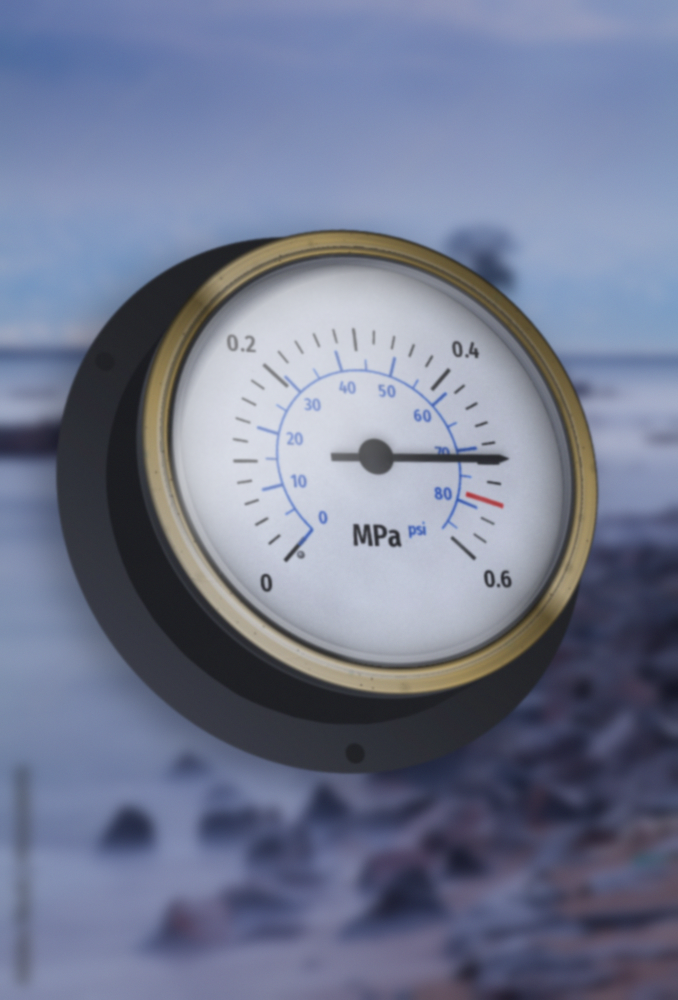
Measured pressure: 0.5 MPa
